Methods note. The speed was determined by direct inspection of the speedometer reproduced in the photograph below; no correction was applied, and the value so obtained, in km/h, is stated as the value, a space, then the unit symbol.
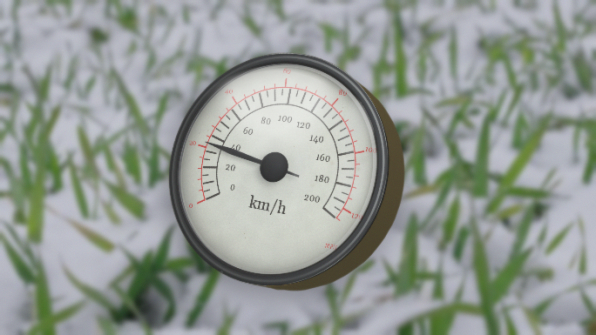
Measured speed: 35 km/h
